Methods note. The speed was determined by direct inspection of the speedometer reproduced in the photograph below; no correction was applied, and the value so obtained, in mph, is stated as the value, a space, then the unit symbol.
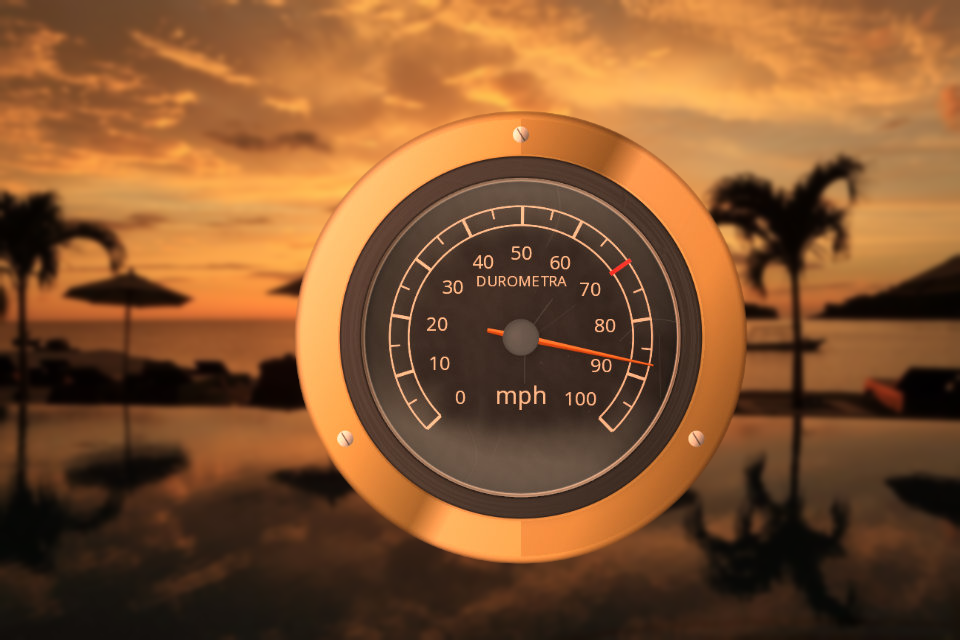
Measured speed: 87.5 mph
